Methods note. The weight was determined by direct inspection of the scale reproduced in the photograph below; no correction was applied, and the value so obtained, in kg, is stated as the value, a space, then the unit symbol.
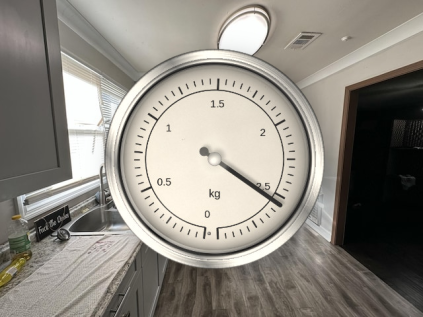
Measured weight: 2.55 kg
